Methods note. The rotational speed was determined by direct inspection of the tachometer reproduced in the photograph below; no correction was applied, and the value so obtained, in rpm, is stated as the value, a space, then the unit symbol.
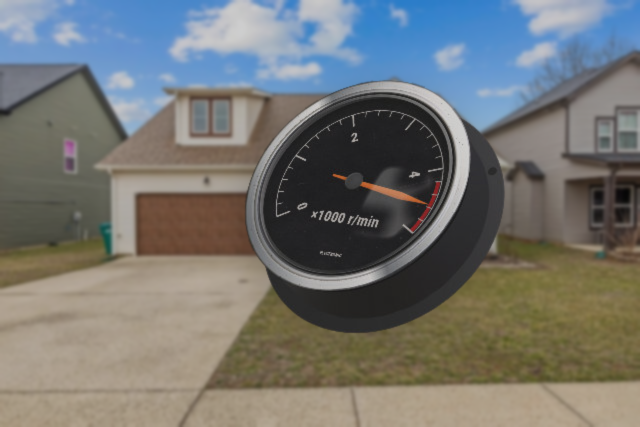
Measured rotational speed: 4600 rpm
